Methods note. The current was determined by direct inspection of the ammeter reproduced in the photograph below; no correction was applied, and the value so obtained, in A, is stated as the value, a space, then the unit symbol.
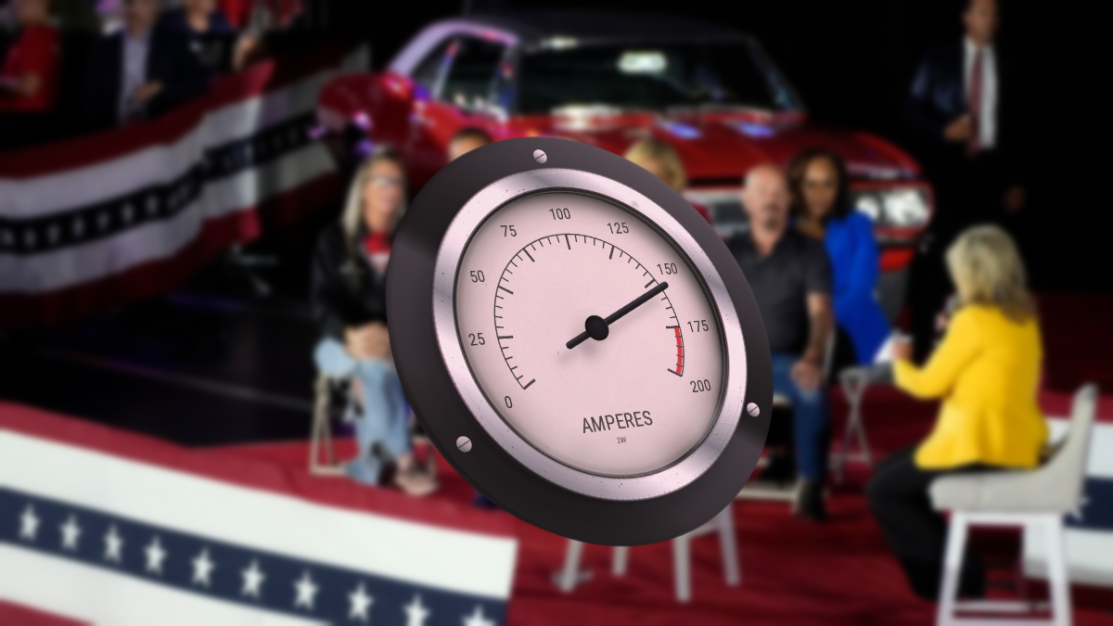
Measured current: 155 A
